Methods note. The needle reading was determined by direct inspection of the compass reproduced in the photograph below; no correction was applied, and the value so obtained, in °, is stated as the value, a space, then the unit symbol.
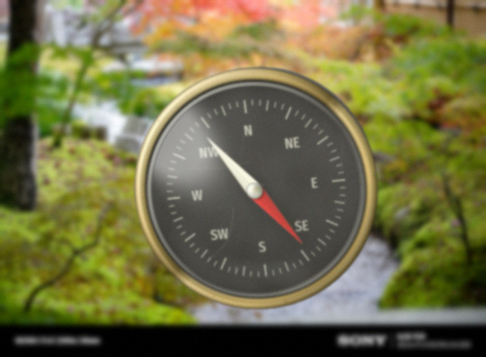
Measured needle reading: 145 °
